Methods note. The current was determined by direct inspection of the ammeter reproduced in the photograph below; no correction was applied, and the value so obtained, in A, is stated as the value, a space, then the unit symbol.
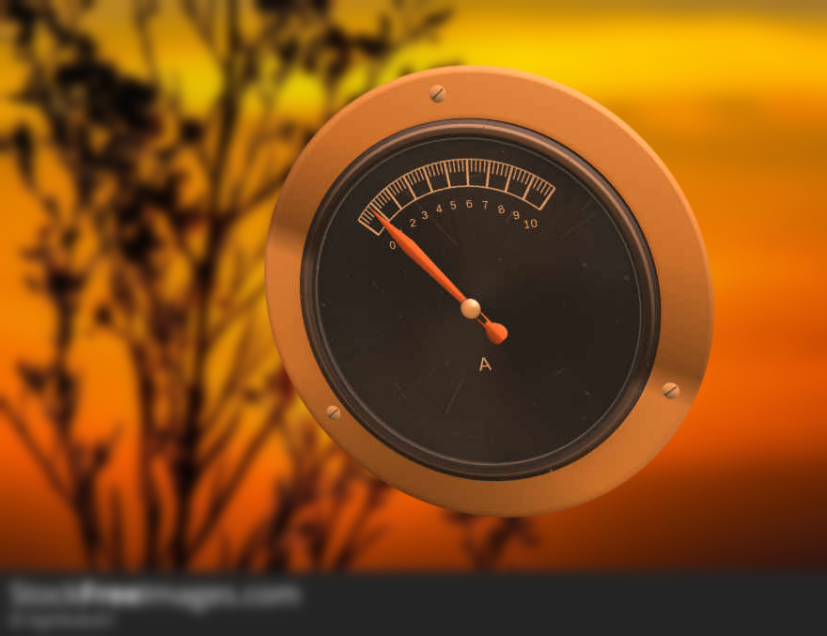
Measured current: 1 A
